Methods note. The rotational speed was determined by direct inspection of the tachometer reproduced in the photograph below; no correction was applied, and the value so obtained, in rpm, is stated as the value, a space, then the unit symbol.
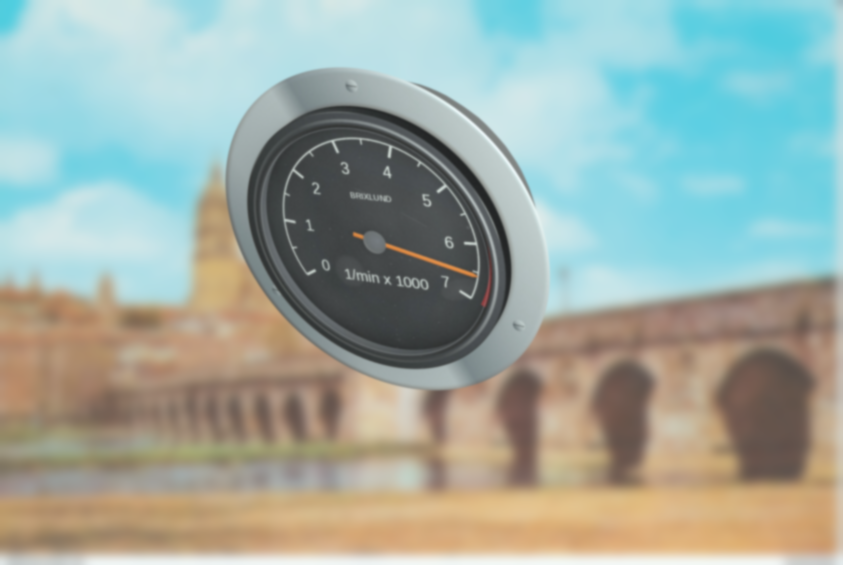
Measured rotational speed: 6500 rpm
